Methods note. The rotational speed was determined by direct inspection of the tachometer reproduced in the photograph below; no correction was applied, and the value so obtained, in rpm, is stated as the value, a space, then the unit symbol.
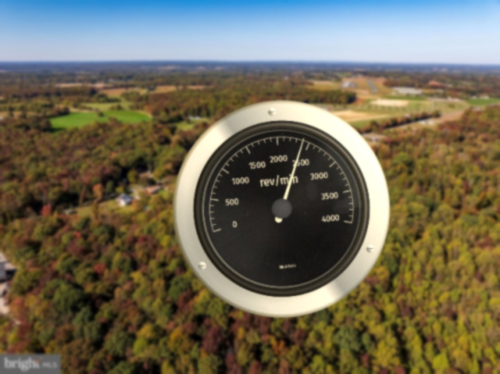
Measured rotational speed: 2400 rpm
